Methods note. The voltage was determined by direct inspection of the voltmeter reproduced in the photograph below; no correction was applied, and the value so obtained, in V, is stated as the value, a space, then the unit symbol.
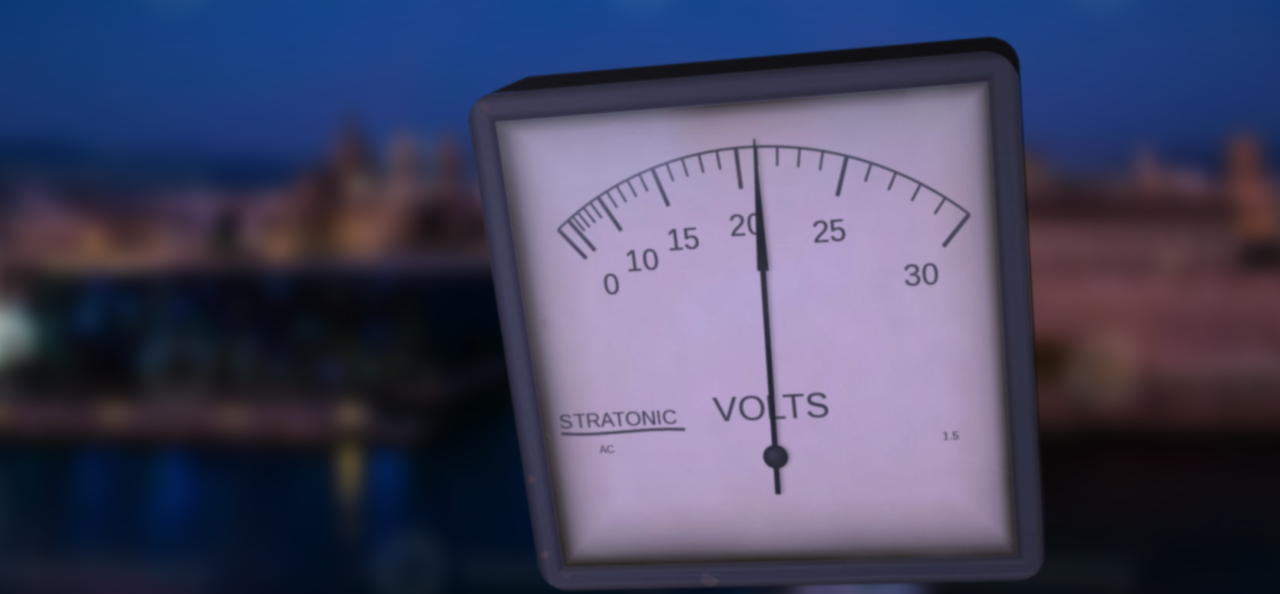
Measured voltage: 21 V
